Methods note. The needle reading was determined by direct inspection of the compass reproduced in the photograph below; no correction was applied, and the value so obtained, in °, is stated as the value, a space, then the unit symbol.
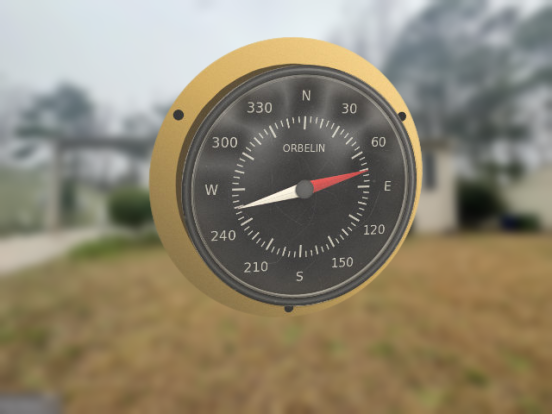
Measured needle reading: 75 °
